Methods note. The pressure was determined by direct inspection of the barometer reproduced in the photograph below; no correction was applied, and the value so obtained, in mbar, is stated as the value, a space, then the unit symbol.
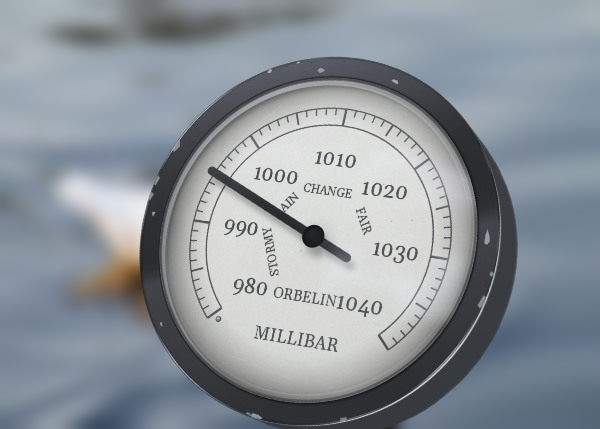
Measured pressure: 995 mbar
